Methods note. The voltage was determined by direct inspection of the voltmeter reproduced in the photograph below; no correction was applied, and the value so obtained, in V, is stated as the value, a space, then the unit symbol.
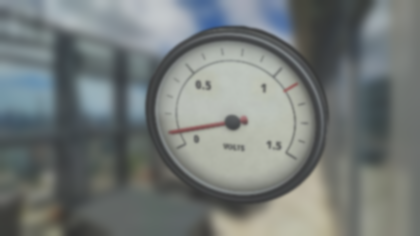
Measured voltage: 0.1 V
